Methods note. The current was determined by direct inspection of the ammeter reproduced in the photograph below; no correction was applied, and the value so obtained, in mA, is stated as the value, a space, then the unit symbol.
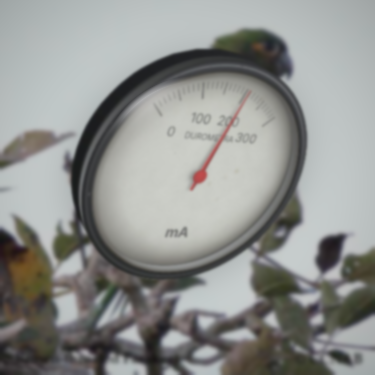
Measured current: 200 mA
